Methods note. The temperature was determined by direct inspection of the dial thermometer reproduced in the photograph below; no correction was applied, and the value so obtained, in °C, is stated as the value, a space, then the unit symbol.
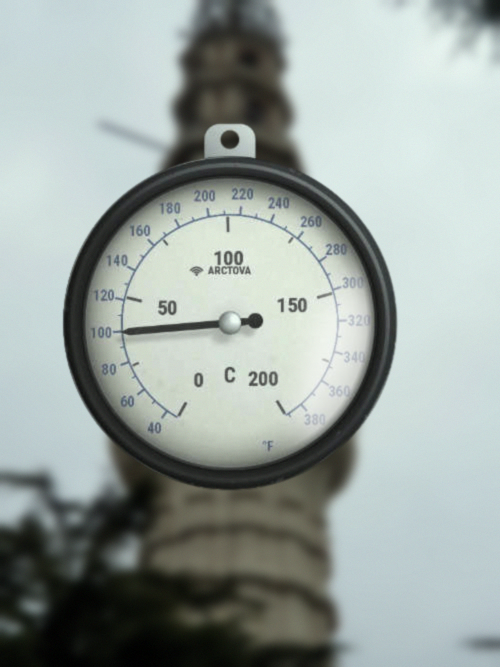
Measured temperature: 37.5 °C
